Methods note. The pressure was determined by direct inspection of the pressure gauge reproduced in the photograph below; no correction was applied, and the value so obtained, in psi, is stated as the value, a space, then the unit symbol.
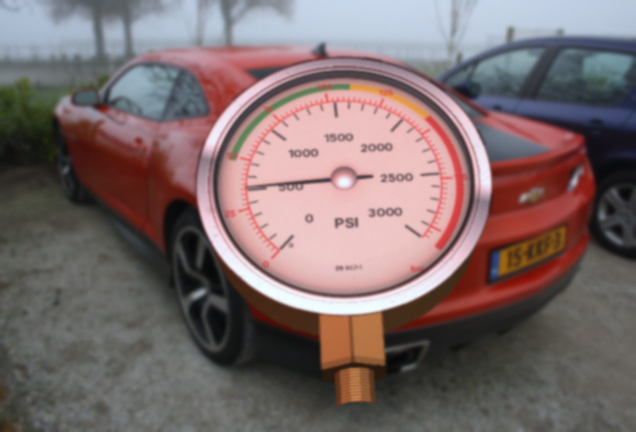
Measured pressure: 500 psi
